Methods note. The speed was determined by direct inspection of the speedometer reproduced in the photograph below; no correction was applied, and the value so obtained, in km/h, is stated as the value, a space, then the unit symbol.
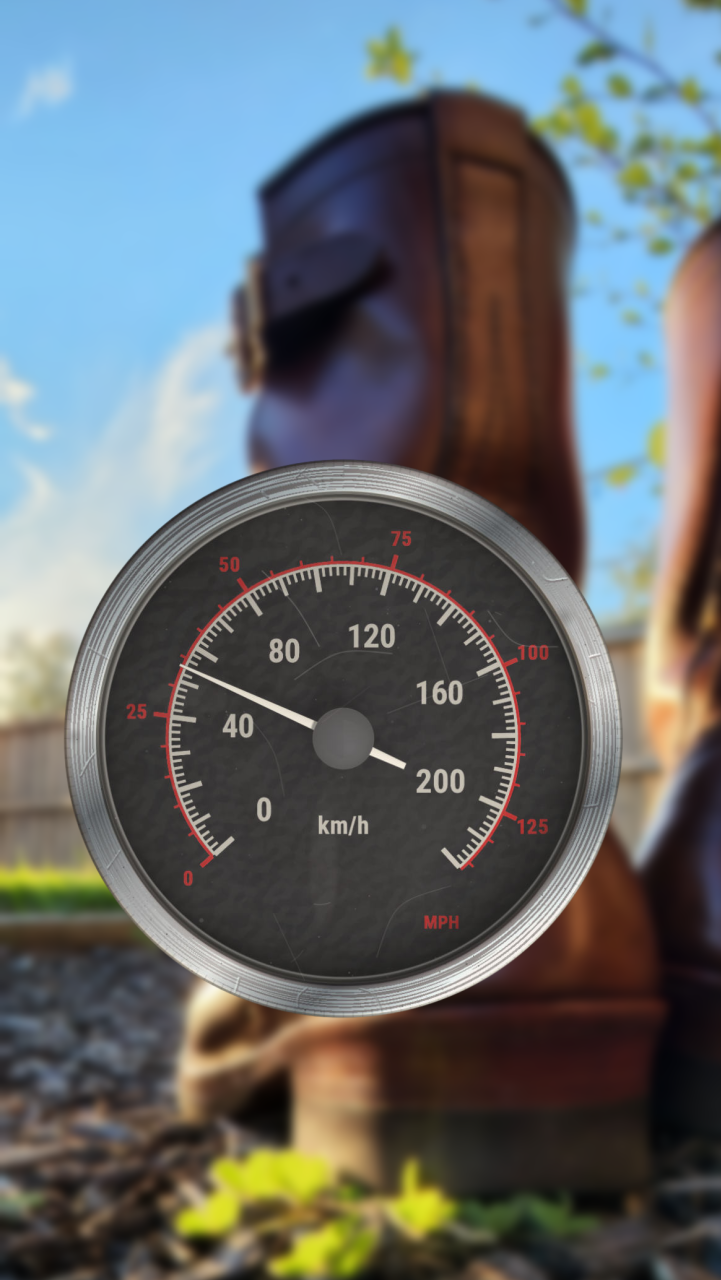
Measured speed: 54 km/h
